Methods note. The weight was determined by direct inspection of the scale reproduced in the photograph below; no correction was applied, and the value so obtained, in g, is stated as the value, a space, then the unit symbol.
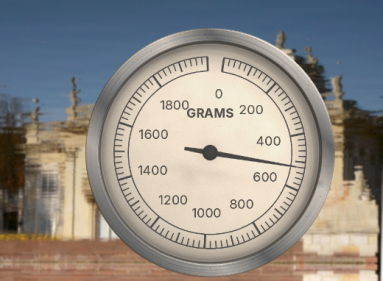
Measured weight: 520 g
